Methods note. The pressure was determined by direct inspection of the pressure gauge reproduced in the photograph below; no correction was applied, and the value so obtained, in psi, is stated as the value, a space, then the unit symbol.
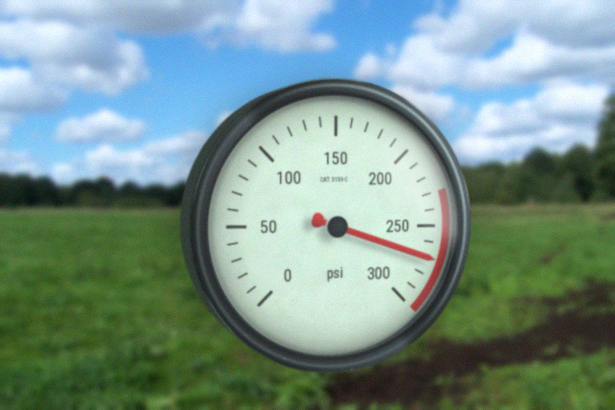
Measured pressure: 270 psi
